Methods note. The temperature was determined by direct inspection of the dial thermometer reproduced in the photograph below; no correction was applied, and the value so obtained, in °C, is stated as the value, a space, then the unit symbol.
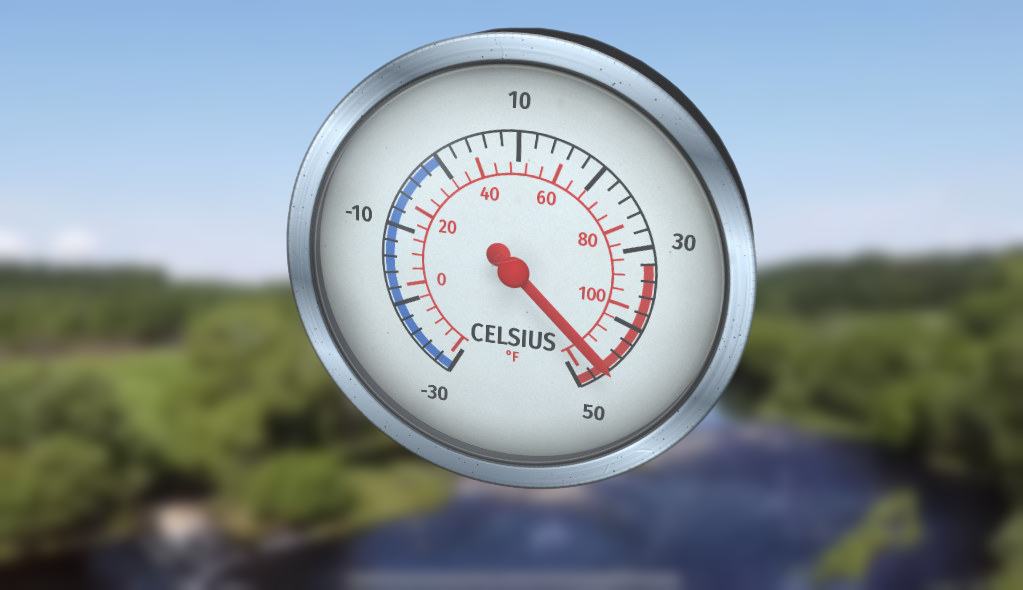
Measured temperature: 46 °C
